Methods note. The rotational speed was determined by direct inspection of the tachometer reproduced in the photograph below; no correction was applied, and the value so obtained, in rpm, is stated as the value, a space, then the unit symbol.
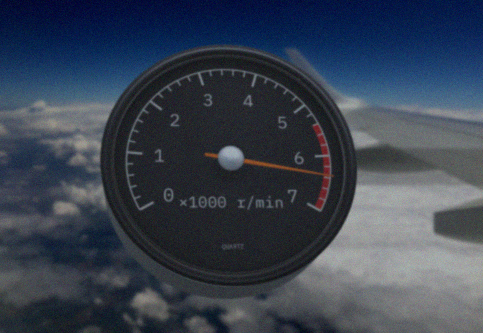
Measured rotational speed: 6400 rpm
